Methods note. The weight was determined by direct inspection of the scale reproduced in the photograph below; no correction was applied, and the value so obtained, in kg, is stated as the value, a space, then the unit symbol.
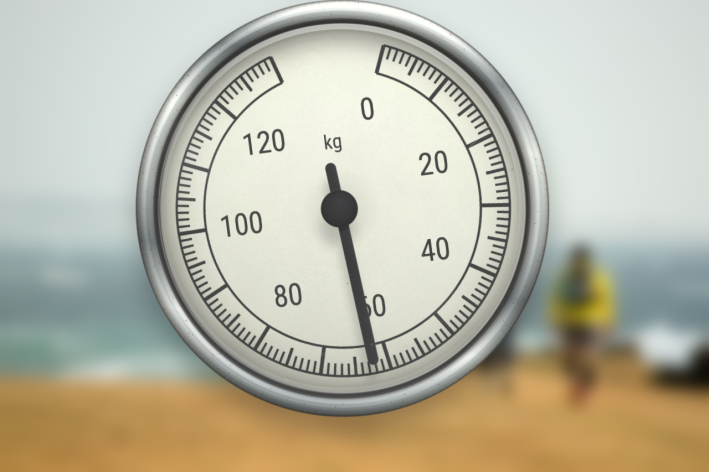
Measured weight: 62 kg
